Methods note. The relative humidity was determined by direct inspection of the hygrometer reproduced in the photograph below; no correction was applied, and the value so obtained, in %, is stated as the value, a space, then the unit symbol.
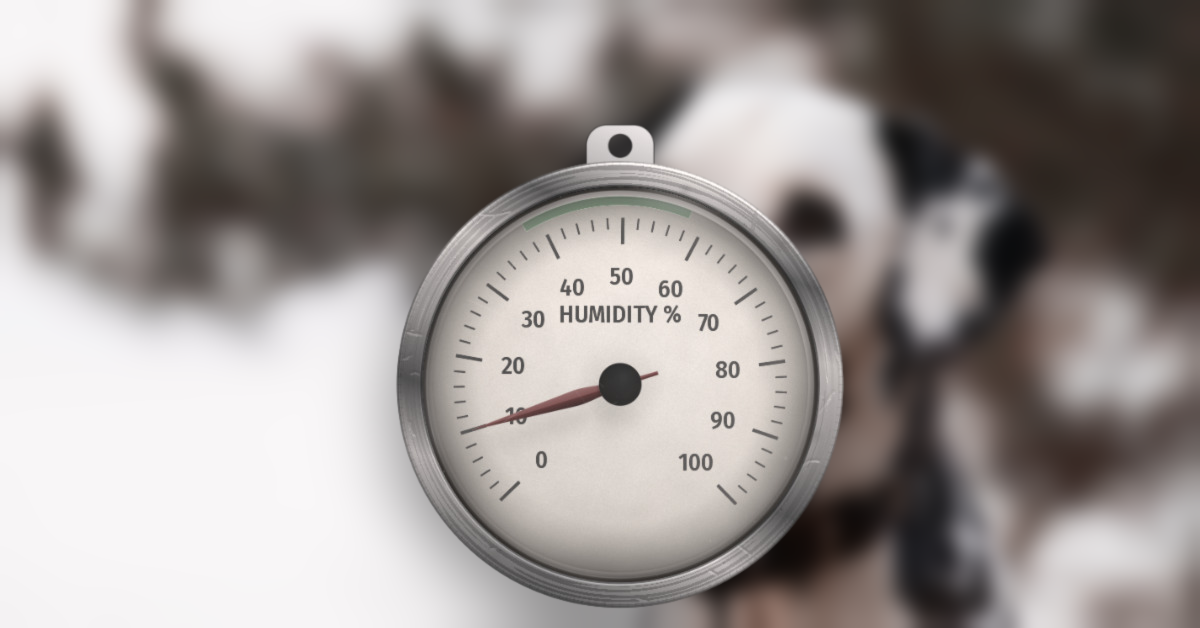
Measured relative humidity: 10 %
